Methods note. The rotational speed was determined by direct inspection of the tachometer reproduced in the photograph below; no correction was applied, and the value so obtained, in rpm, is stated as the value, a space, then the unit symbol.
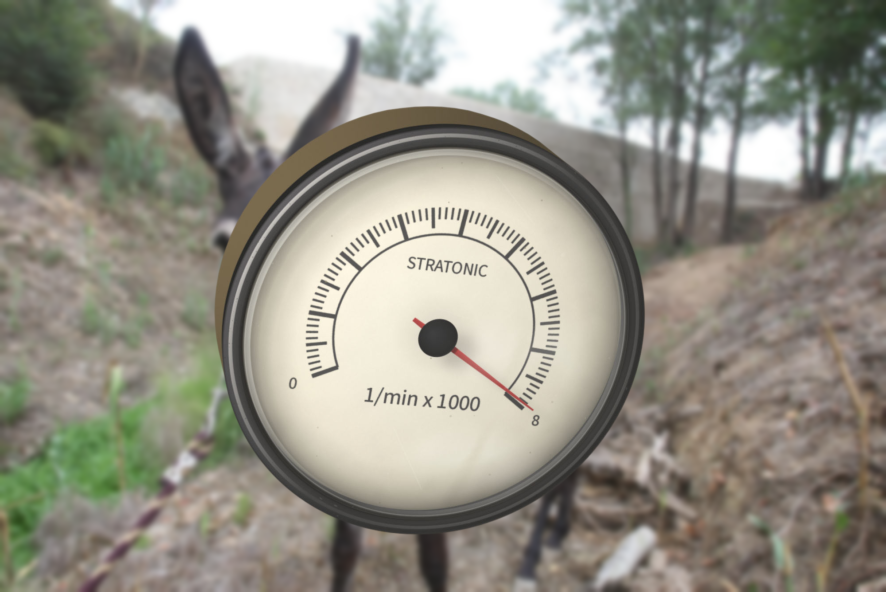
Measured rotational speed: 7900 rpm
